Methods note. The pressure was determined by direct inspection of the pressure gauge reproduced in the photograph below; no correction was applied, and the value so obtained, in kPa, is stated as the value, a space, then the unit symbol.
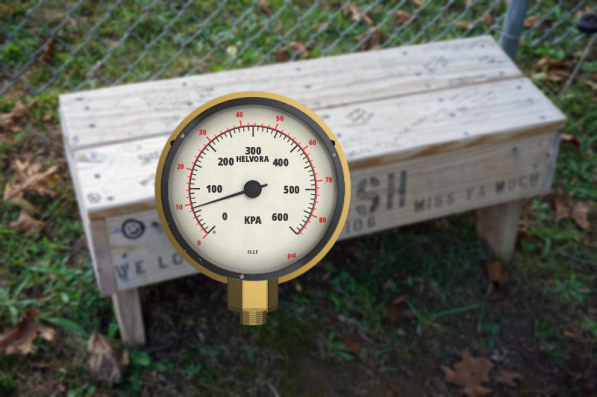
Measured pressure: 60 kPa
